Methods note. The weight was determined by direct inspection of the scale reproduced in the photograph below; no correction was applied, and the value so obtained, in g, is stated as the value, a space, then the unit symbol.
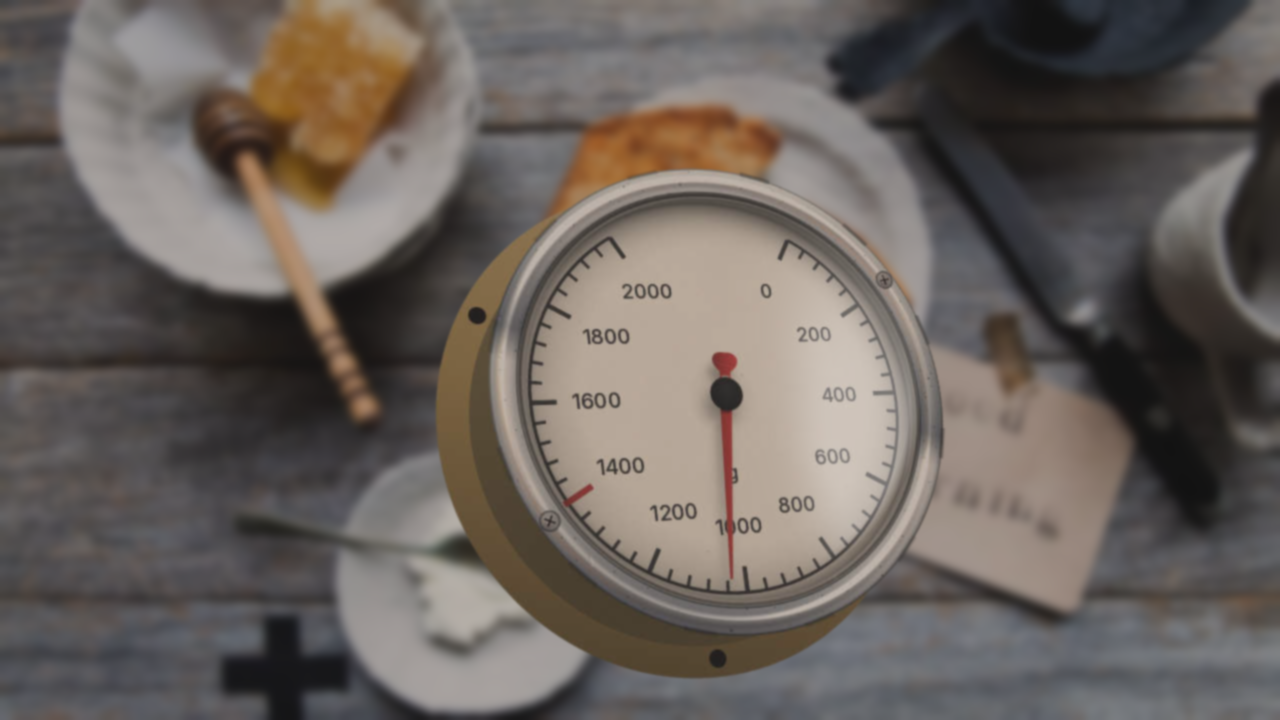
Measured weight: 1040 g
